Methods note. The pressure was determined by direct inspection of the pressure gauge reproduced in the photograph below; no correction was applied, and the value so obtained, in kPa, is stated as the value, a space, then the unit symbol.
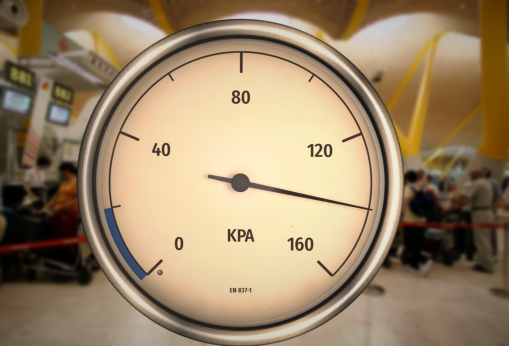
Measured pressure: 140 kPa
